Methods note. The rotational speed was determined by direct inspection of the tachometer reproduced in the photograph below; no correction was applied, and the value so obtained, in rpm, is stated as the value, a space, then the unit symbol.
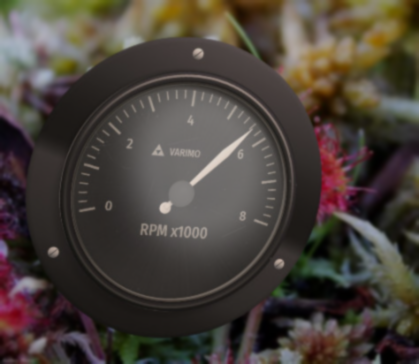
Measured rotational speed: 5600 rpm
